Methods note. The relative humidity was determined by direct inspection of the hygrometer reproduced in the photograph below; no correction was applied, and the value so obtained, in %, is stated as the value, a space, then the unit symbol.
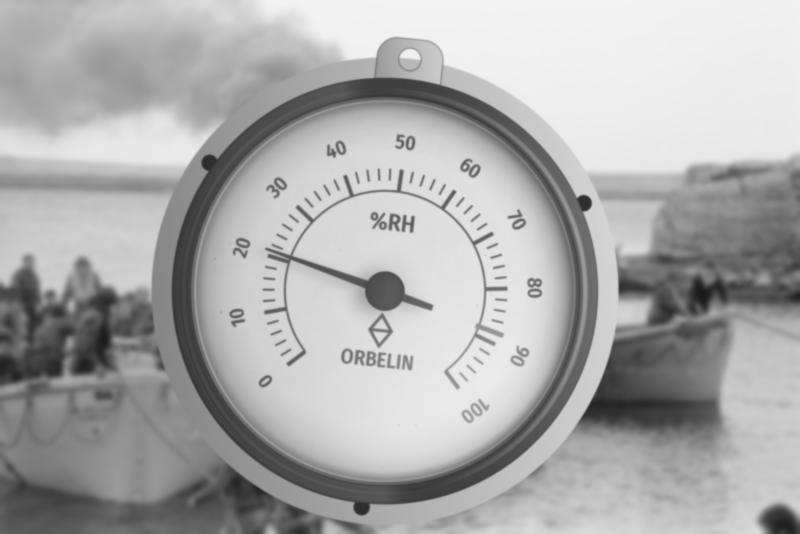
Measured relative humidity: 21 %
